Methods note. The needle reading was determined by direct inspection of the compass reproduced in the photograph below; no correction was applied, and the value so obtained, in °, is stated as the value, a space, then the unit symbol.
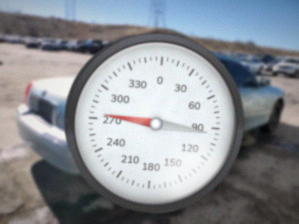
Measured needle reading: 275 °
